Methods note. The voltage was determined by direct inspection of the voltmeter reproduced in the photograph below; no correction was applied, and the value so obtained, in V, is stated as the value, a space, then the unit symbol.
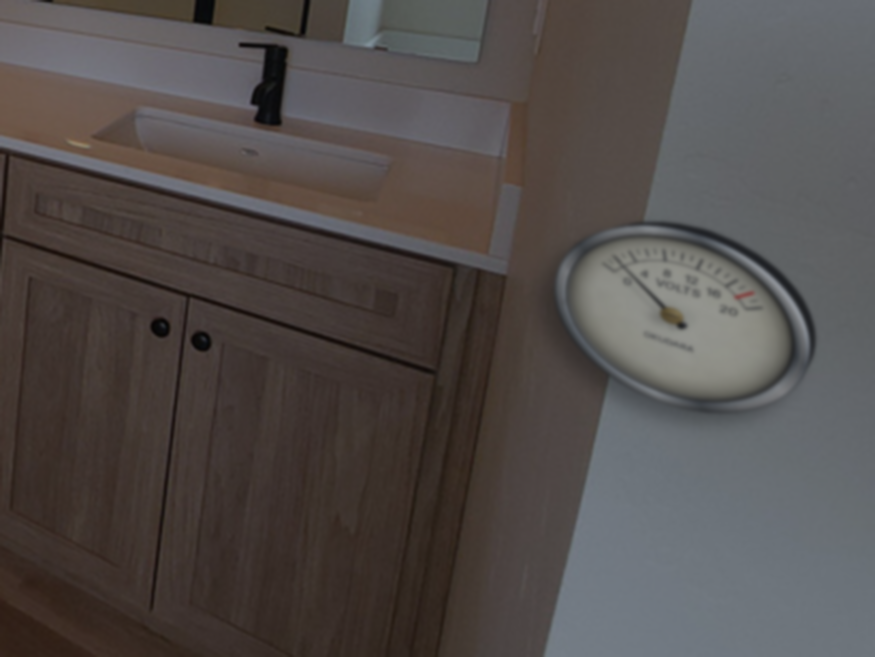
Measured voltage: 2 V
